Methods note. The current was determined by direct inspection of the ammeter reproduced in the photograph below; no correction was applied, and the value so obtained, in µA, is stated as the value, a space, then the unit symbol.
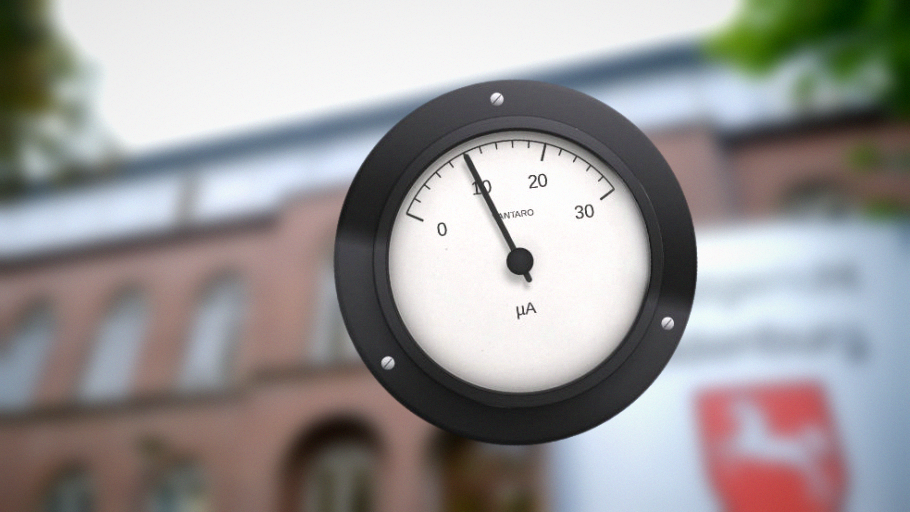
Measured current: 10 µA
